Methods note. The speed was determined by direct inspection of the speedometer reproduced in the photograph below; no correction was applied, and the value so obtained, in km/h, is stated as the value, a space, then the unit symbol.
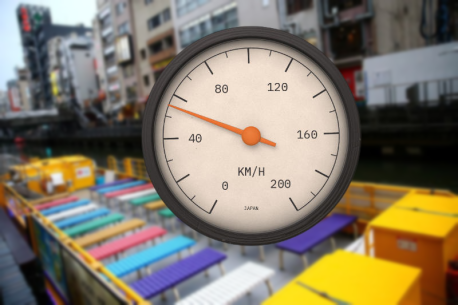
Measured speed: 55 km/h
